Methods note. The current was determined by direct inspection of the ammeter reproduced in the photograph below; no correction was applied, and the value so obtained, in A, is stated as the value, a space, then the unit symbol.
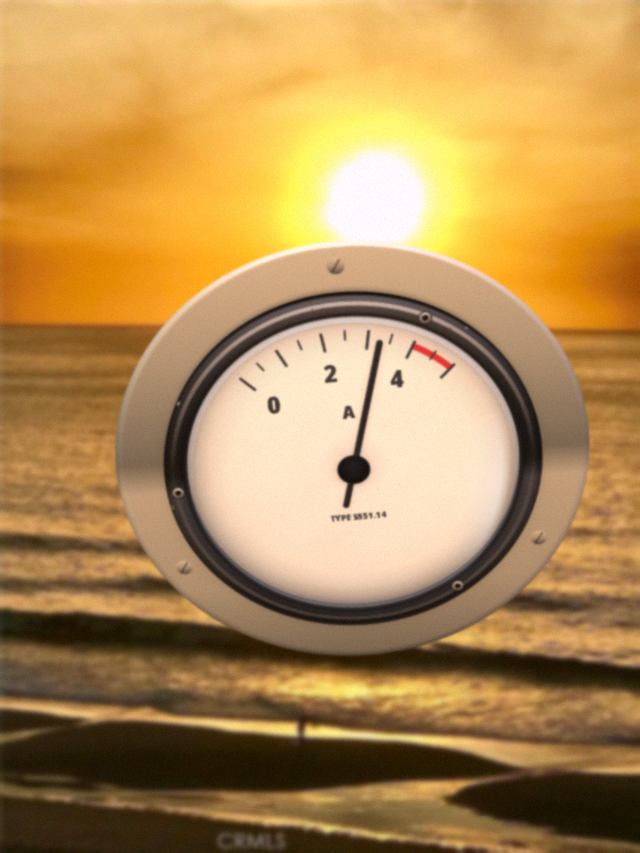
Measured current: 3.25 A
